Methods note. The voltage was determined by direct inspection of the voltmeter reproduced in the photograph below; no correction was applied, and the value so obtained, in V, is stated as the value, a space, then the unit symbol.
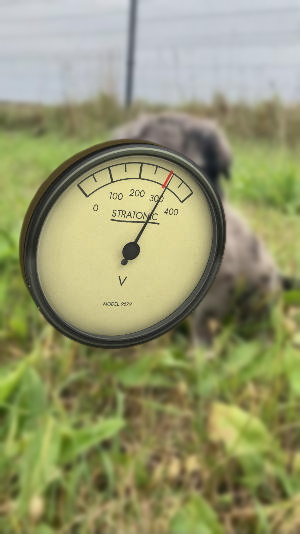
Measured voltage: 300 V
